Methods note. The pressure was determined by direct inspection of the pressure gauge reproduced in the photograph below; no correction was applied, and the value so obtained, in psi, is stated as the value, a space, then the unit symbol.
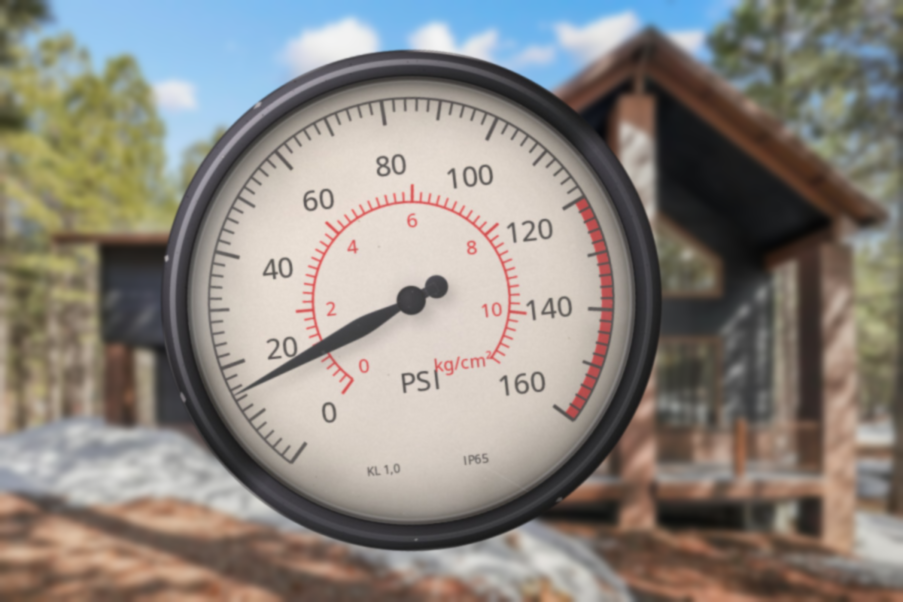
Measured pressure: 15 psi
